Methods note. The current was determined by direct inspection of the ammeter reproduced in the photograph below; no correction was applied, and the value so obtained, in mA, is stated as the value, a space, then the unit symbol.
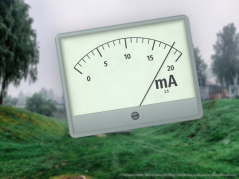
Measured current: 18 mA
